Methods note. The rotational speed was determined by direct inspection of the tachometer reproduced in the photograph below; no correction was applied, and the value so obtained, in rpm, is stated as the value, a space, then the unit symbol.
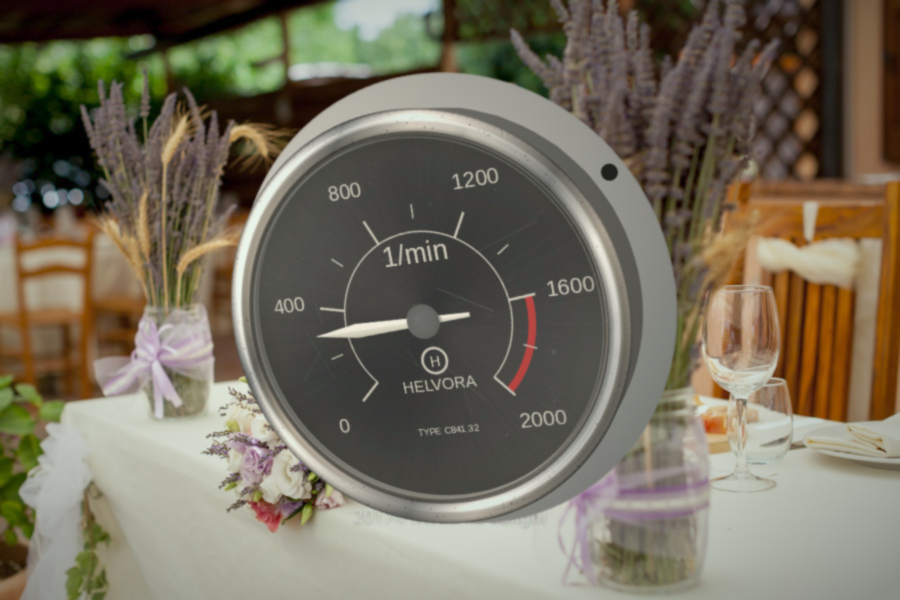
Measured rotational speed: 300 rpm
